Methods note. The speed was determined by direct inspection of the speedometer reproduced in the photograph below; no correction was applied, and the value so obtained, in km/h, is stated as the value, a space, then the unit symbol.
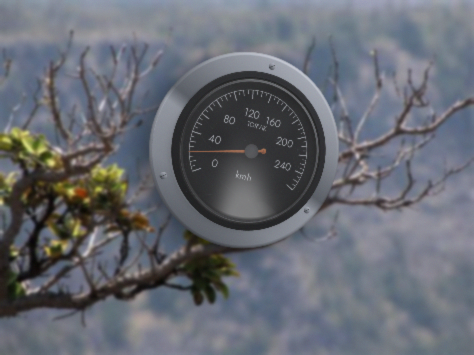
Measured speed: 20 km/h
